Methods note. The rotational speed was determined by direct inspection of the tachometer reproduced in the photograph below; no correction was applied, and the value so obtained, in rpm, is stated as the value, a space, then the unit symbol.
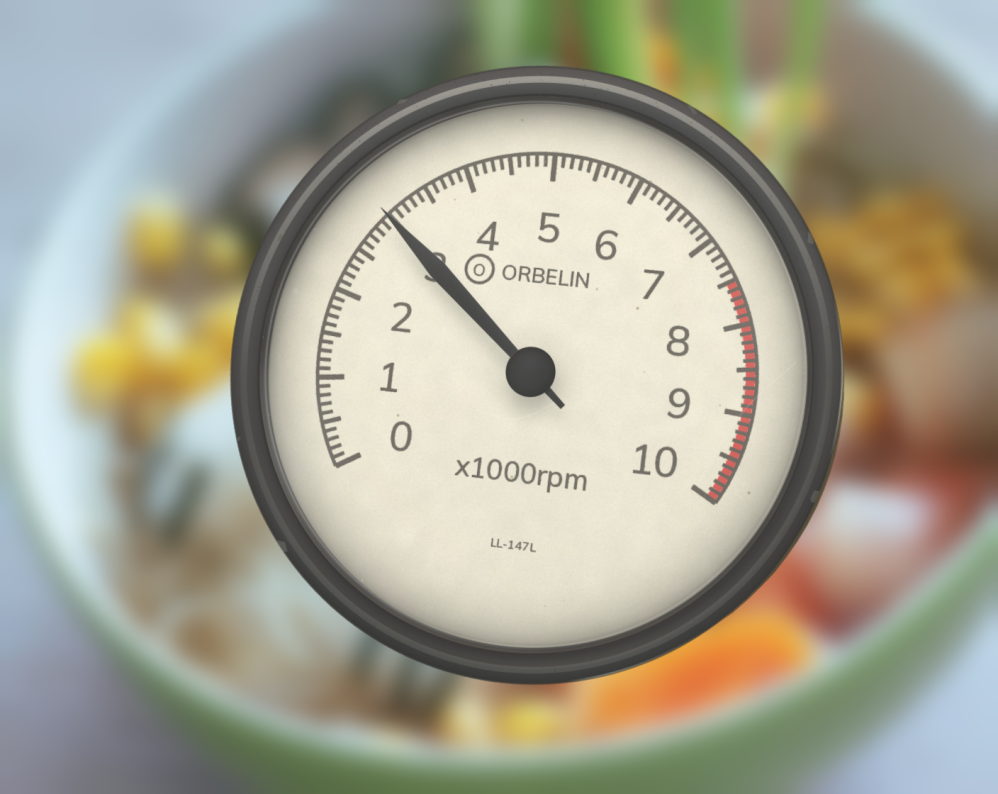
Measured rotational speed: 3000 rpm
